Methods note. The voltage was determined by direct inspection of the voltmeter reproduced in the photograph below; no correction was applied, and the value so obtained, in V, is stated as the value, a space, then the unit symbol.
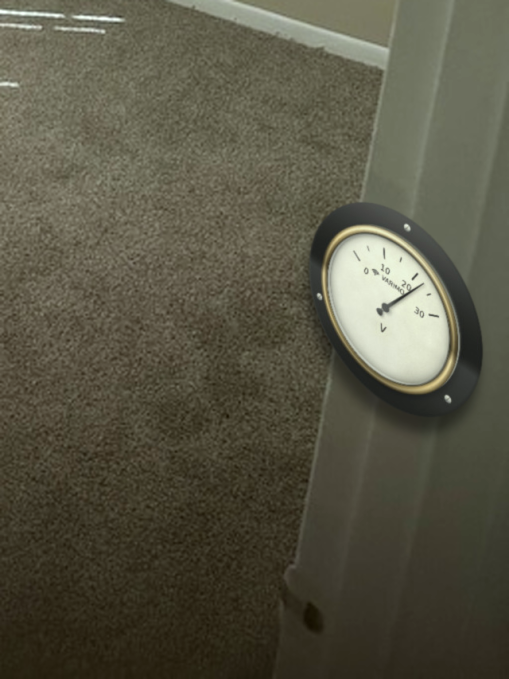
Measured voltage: 22.5 V
